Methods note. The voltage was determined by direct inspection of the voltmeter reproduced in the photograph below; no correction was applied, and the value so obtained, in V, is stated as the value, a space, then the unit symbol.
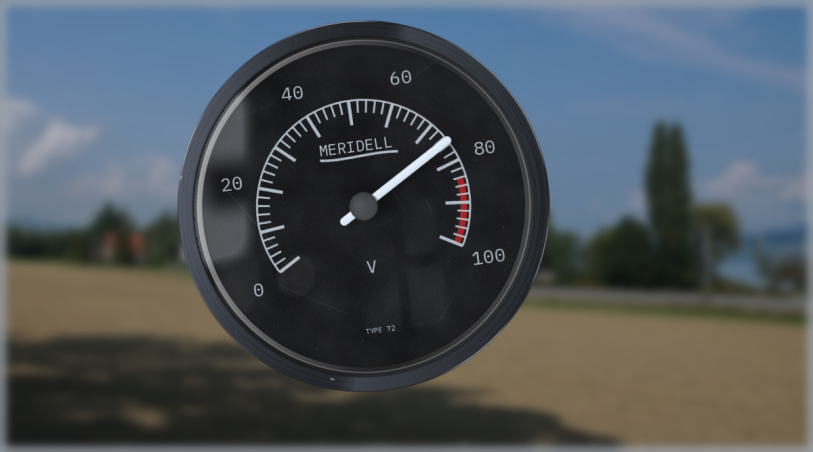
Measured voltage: 75 V
